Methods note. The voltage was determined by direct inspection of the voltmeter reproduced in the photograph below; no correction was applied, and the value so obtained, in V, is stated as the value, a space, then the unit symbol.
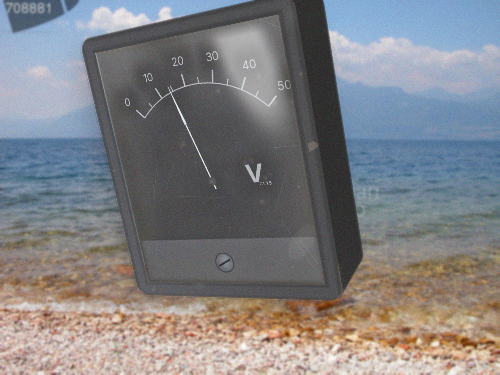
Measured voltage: 15 V
